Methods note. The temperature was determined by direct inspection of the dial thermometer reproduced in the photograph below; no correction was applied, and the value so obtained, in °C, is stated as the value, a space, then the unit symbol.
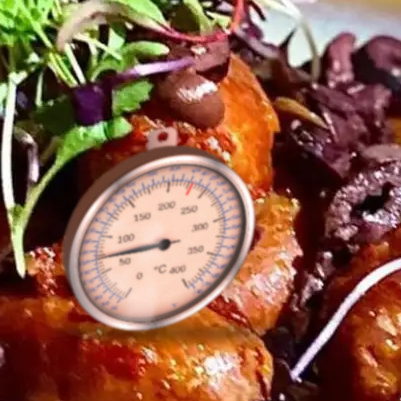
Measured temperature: 75 °C
